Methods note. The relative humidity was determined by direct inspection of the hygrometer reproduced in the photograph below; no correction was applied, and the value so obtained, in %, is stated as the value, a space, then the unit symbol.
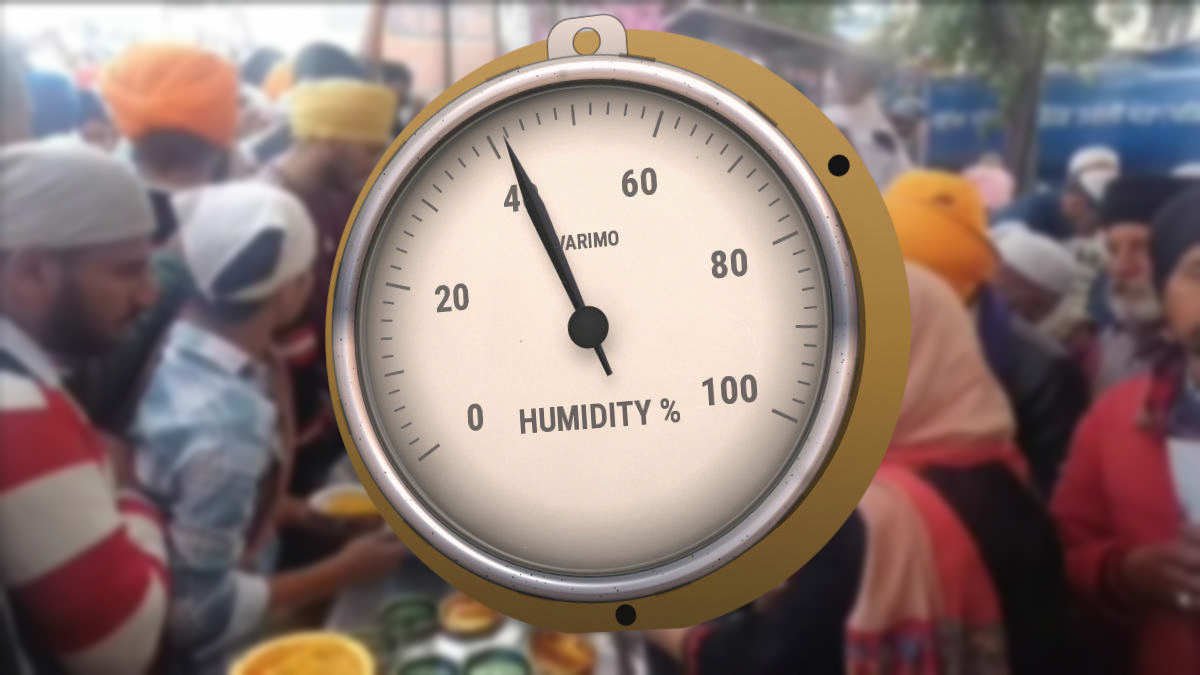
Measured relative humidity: 42 %
